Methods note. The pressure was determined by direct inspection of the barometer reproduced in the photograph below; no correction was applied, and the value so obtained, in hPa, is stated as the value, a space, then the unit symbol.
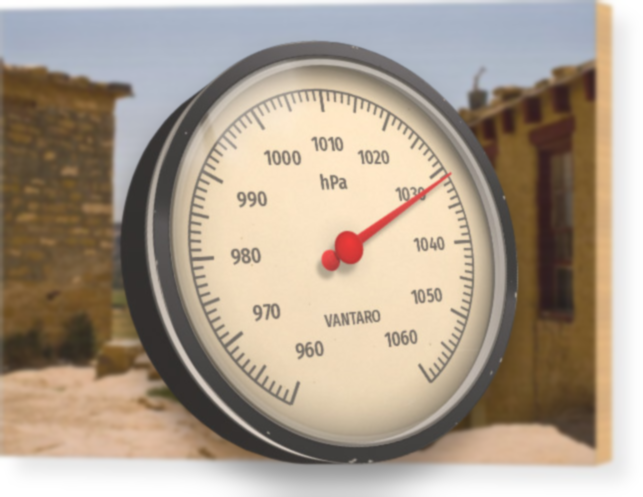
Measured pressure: 1031 hPa
